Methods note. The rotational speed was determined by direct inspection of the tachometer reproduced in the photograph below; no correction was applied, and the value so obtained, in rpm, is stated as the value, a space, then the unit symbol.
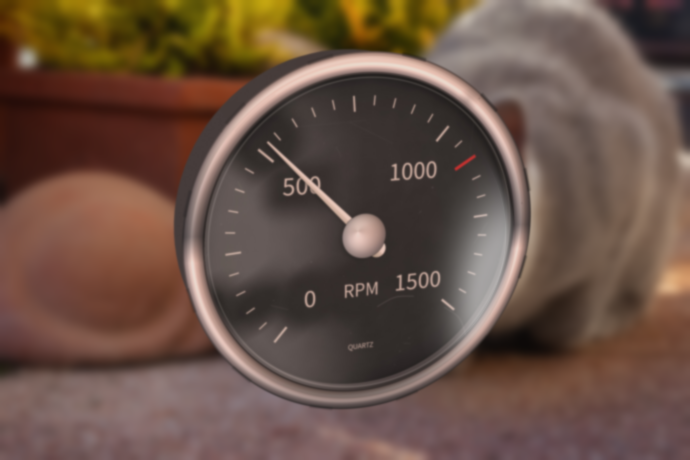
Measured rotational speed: 525 rpm
